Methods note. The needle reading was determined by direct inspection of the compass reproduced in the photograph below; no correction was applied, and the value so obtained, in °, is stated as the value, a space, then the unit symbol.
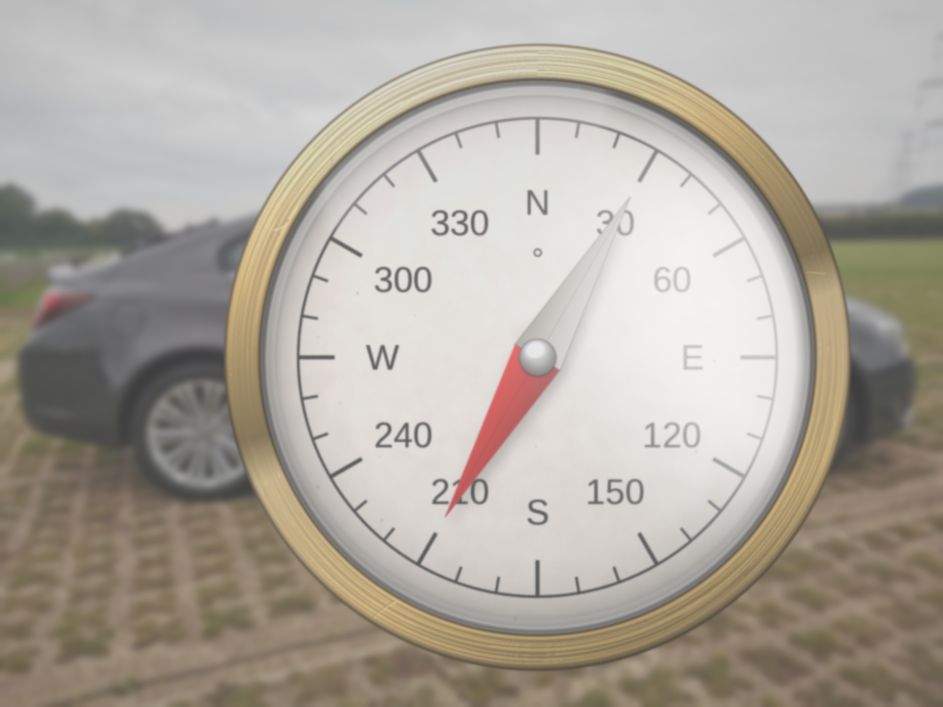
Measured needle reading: 210 °
